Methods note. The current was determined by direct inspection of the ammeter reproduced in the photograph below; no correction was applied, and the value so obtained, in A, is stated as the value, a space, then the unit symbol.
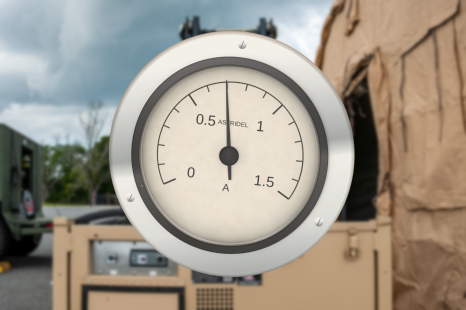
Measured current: 0.7 A
